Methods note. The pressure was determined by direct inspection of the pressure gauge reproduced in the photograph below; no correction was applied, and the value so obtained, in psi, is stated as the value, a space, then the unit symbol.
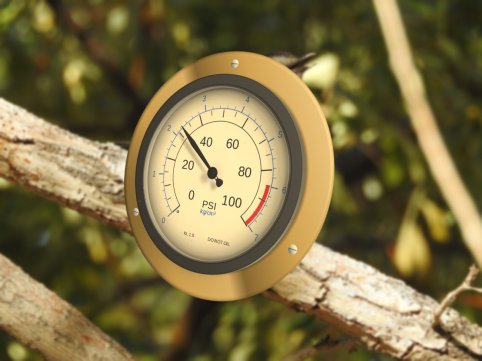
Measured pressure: 32.5 psi
